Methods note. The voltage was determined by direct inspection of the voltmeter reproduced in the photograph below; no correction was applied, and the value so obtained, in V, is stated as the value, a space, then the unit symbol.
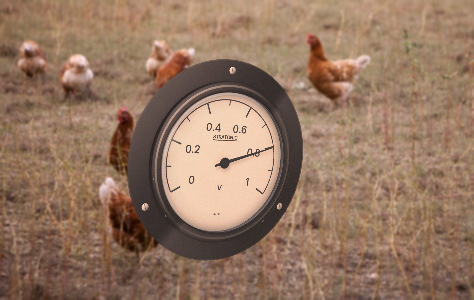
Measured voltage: 0.8 V
